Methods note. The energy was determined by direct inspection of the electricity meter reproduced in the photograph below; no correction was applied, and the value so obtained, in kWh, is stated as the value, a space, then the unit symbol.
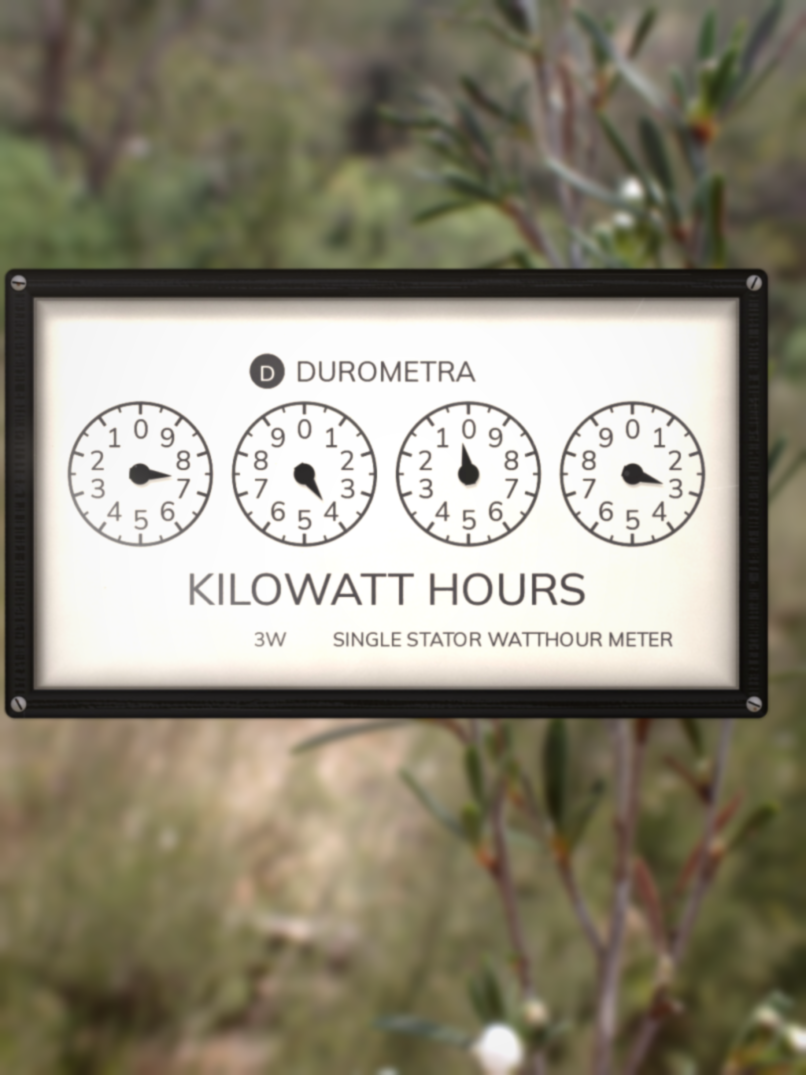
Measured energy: 7403 kWh
